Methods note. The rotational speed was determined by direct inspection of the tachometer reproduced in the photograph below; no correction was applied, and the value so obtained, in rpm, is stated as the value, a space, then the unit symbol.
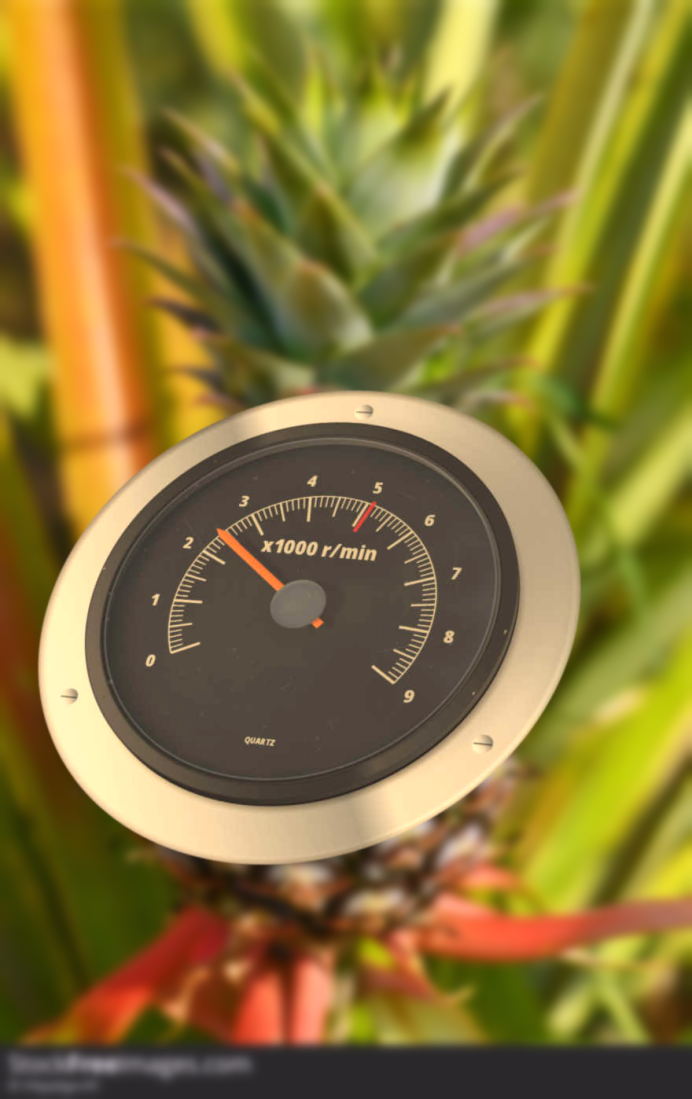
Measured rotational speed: 2400 rpm
